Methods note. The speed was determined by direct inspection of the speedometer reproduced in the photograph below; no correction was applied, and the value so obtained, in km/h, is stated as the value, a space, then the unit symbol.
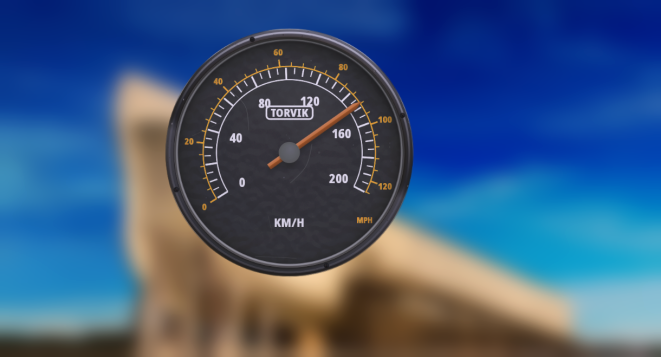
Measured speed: 147.5 km/h
